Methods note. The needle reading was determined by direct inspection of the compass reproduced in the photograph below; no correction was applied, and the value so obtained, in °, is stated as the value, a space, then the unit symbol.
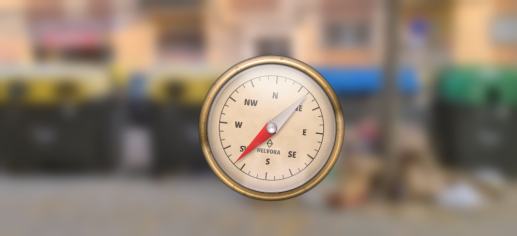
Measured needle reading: 220 °
